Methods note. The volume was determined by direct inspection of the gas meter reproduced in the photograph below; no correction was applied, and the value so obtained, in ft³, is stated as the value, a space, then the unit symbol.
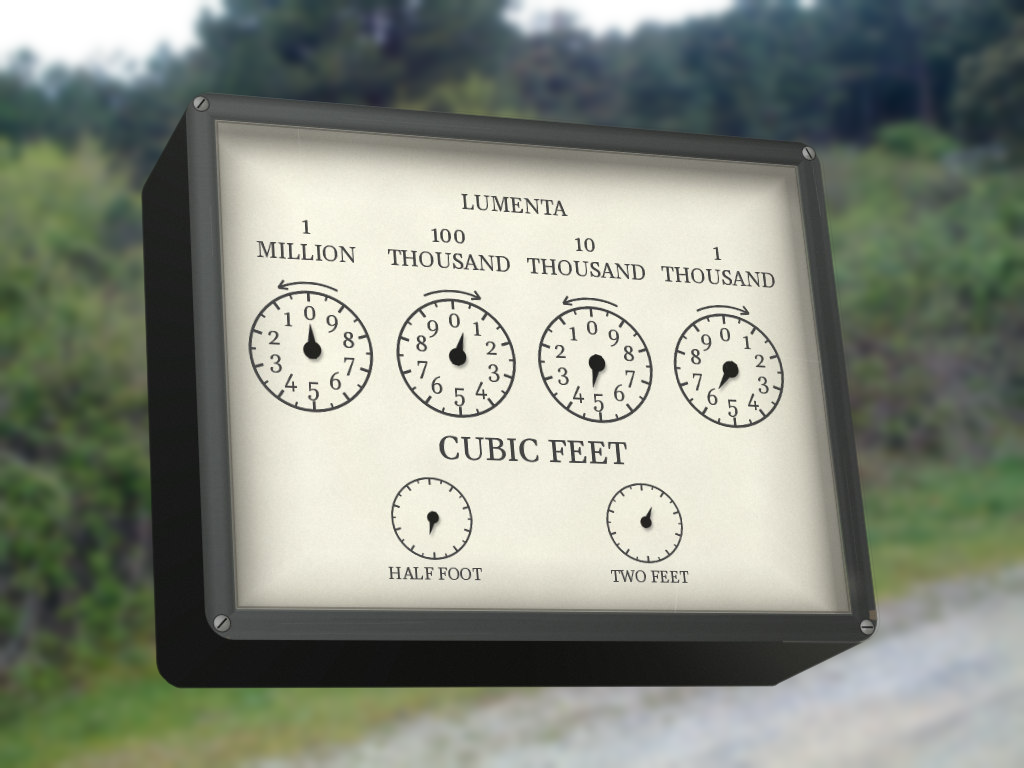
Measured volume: 4600 ft³
